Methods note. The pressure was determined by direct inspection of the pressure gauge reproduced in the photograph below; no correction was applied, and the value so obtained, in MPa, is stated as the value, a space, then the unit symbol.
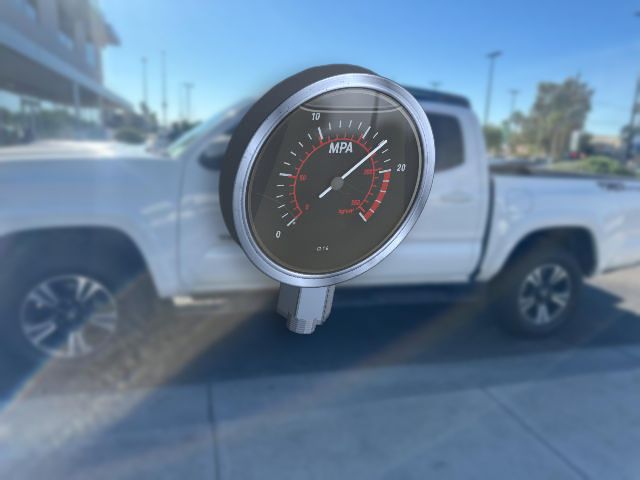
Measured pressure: 17 MPa
